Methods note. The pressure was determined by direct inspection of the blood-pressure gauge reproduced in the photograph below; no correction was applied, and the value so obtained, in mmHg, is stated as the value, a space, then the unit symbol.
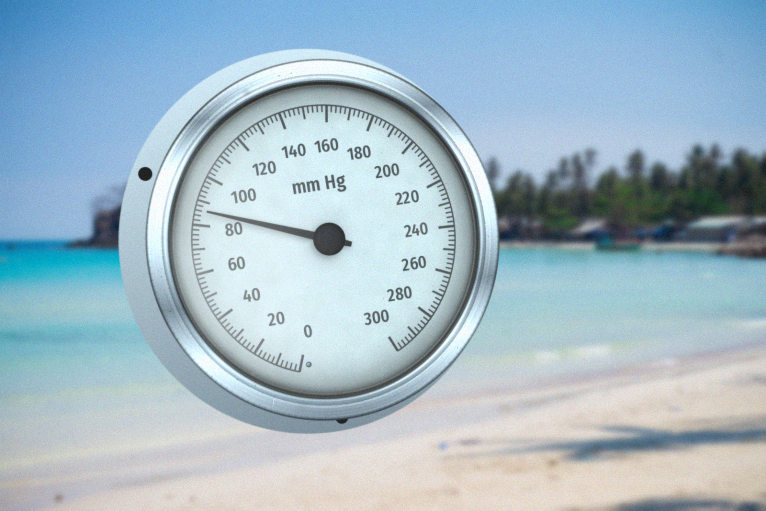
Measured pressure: 86 mmHg
